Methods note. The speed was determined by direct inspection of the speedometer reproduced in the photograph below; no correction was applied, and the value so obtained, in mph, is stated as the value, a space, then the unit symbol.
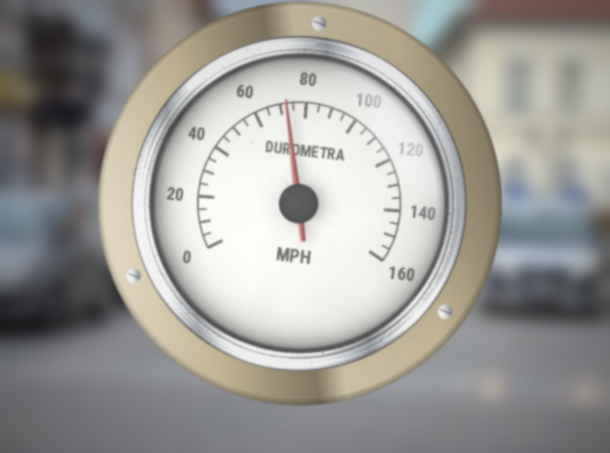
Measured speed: 72.5 mph
